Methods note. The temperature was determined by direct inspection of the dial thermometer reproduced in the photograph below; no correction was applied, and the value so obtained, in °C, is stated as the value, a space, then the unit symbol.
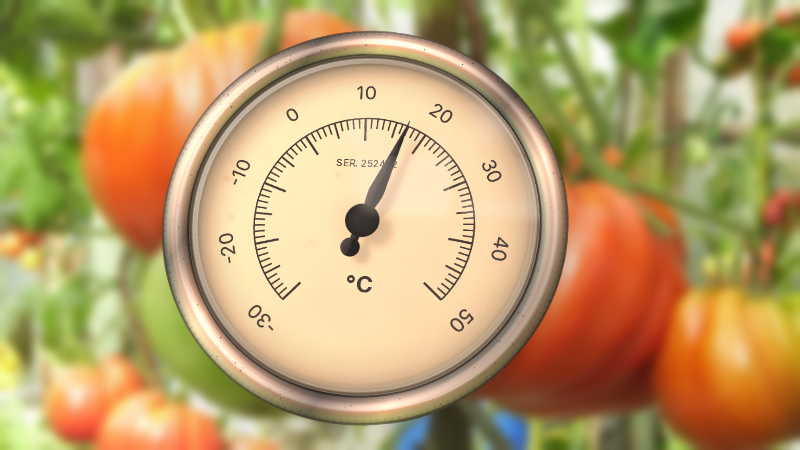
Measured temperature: 17 °C
